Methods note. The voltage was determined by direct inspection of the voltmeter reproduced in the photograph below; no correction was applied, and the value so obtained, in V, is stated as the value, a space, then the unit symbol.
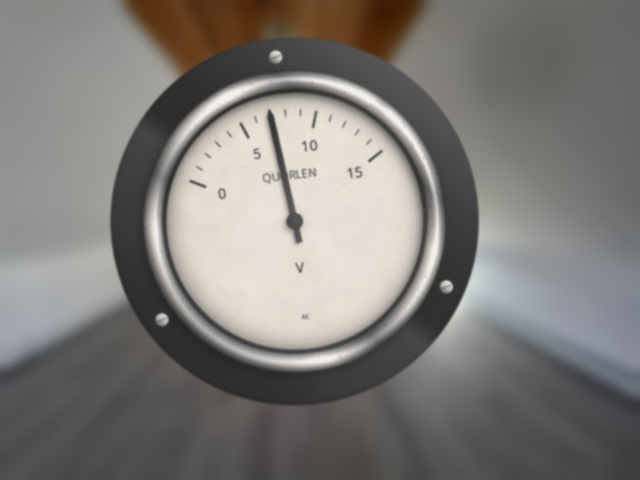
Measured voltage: 7 V
